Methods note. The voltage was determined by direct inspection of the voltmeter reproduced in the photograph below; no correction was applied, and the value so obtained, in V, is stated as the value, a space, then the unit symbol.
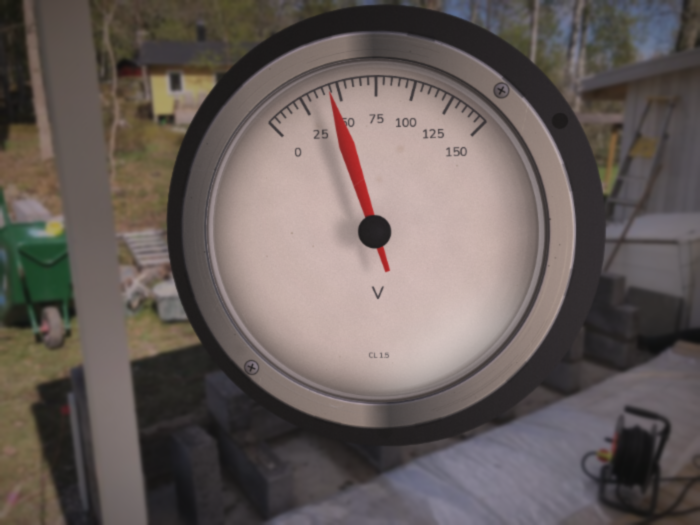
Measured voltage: 45 V
